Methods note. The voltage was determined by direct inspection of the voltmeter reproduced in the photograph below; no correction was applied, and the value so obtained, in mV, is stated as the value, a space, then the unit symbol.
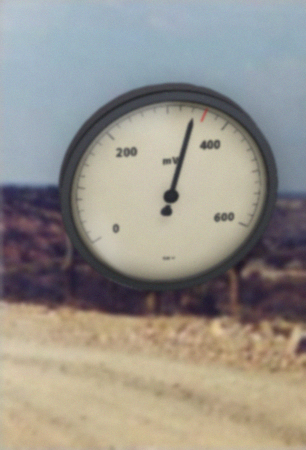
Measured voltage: 340 mV
